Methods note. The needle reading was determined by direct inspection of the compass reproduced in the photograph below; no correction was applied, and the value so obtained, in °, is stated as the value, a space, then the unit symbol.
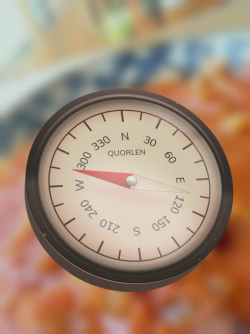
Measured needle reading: 285 °
